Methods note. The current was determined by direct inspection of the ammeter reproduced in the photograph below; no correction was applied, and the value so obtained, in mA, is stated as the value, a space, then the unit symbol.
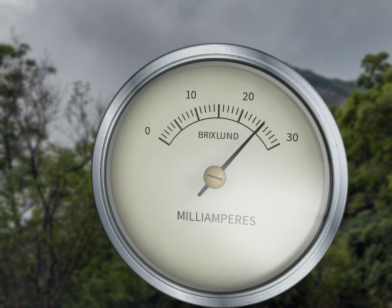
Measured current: 25 mA
